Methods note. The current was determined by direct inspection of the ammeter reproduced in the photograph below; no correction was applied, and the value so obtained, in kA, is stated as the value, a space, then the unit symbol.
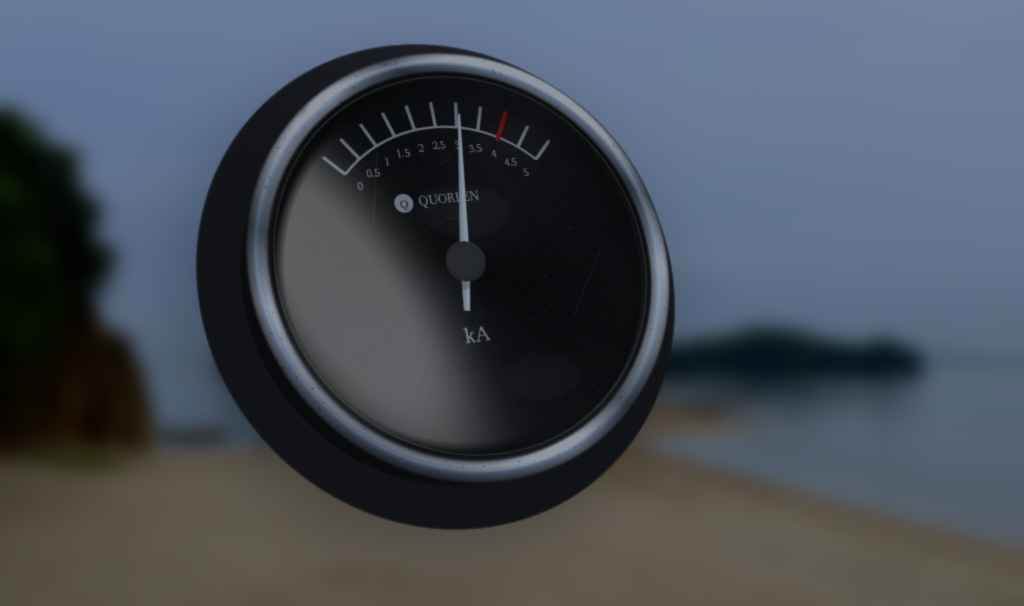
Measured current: 3 kA
